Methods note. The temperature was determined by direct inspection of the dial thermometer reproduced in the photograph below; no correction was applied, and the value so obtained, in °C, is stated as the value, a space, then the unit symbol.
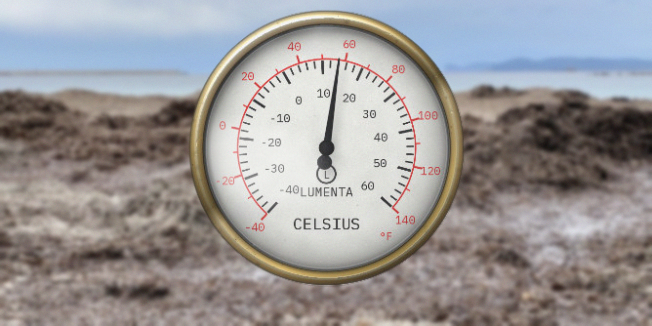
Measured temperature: 14 °C
